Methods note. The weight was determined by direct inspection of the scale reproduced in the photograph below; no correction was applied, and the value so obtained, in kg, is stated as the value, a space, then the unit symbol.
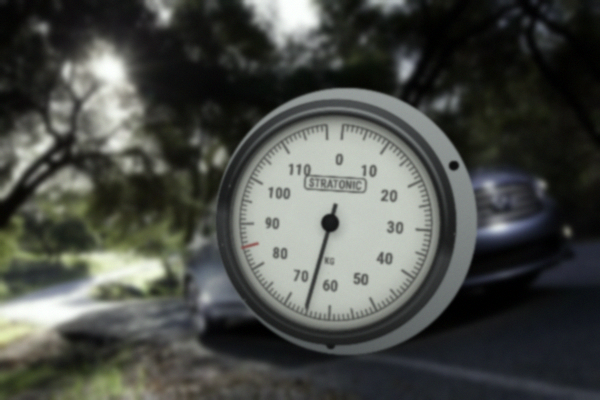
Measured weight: 65 kg
